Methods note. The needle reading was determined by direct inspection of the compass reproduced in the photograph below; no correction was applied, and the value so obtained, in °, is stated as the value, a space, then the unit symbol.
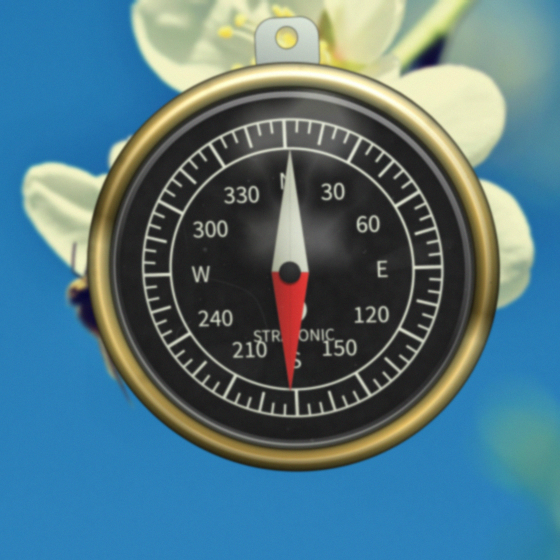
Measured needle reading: 182.5 °
